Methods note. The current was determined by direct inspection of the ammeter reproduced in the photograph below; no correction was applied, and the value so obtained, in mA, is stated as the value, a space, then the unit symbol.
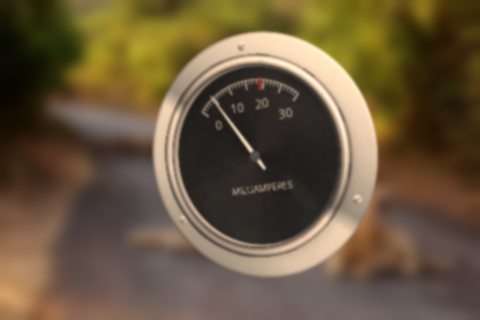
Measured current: 5 mA
